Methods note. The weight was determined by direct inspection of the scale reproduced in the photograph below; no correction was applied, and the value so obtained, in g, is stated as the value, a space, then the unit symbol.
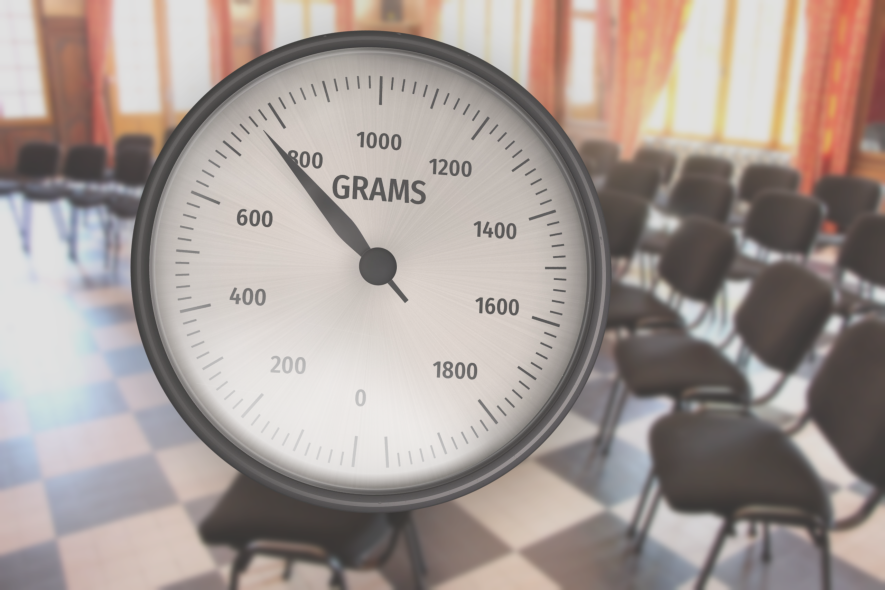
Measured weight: 760 g
